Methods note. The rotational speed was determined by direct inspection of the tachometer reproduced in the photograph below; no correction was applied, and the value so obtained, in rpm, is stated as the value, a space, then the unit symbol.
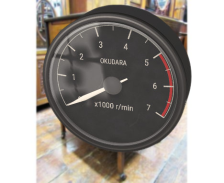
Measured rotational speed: 0 rpm
